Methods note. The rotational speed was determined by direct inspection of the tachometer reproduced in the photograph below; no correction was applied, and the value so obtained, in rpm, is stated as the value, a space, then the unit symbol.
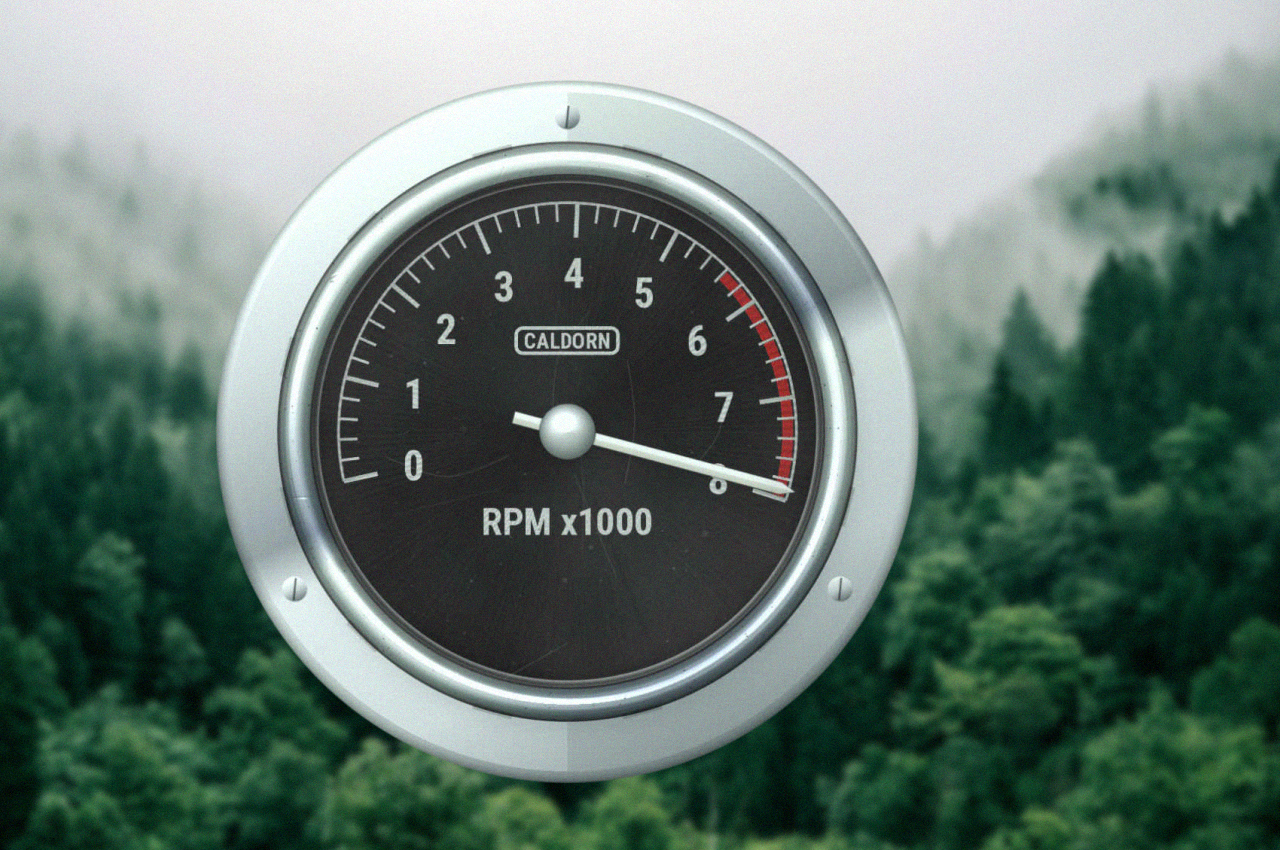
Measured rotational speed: 7900 rpm
